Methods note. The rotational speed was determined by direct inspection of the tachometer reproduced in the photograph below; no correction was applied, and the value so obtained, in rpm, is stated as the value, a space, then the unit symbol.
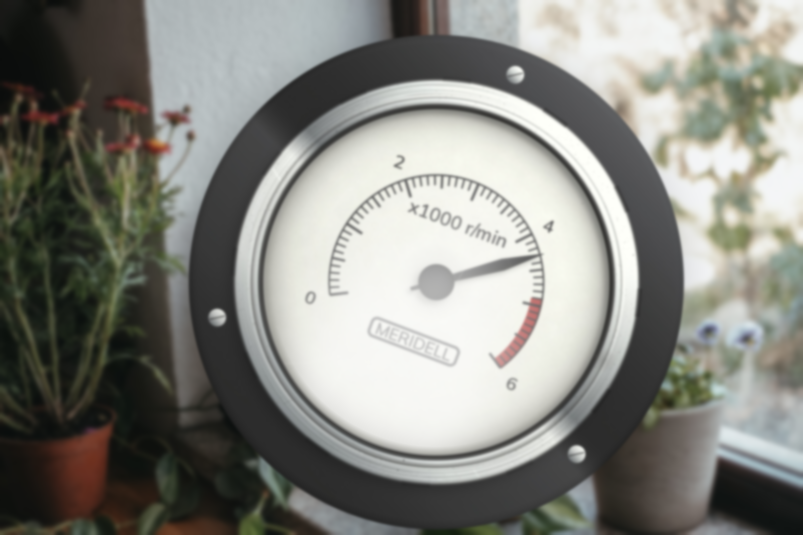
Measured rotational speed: 4300 rpm
